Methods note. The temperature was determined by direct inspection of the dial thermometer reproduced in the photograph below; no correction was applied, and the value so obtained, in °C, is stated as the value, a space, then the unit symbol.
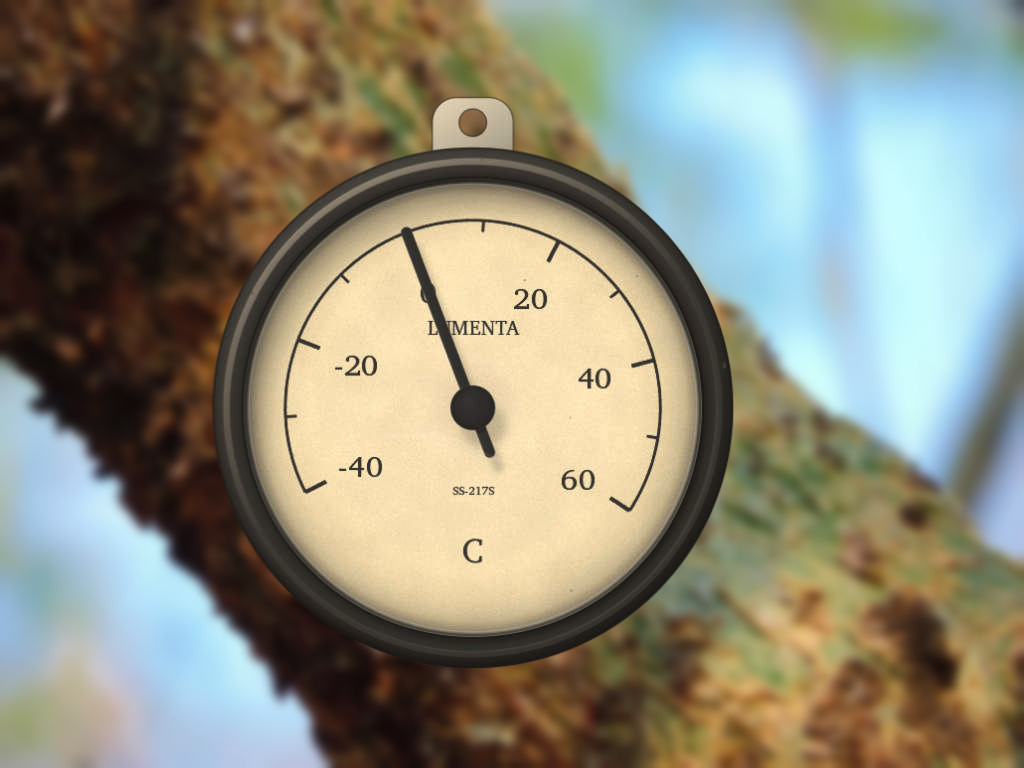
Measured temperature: 0 °C
